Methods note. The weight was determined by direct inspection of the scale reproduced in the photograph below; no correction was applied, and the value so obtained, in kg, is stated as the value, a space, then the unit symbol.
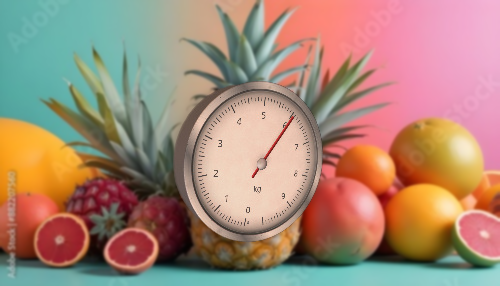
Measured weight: 6 kg
